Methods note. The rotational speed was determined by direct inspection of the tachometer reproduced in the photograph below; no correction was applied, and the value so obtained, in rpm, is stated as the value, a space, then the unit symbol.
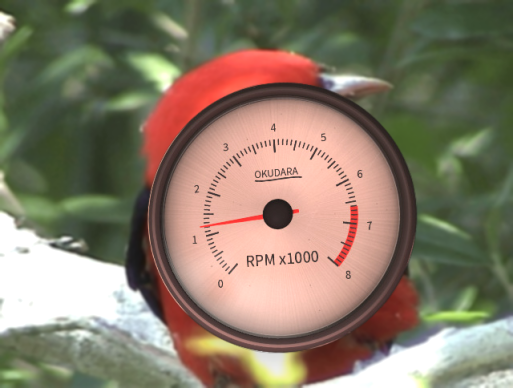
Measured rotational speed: 1200 rpm
